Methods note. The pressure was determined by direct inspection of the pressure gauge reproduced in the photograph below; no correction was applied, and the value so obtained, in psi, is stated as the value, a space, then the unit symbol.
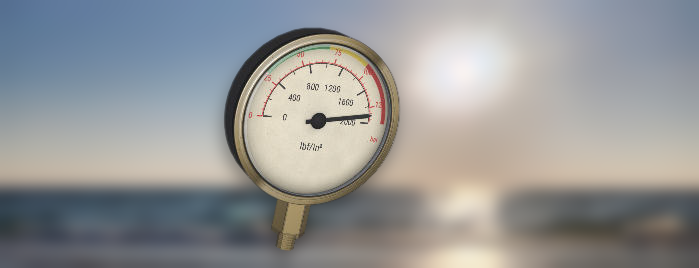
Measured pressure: 1900 psi
